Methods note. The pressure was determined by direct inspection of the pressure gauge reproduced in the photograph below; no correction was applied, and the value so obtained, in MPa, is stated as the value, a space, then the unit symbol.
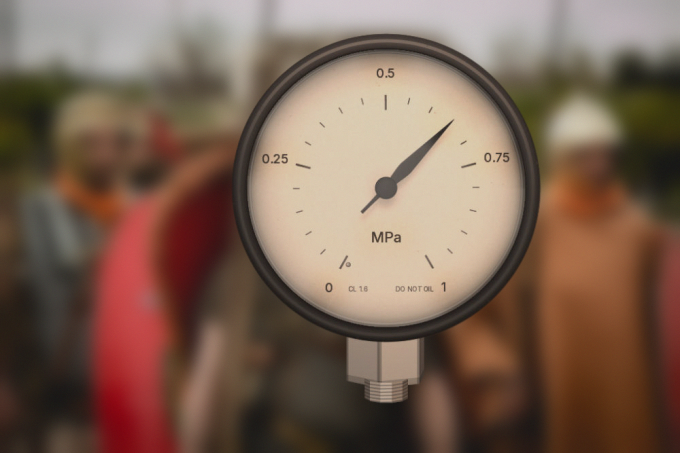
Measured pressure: 0.65 MPa
